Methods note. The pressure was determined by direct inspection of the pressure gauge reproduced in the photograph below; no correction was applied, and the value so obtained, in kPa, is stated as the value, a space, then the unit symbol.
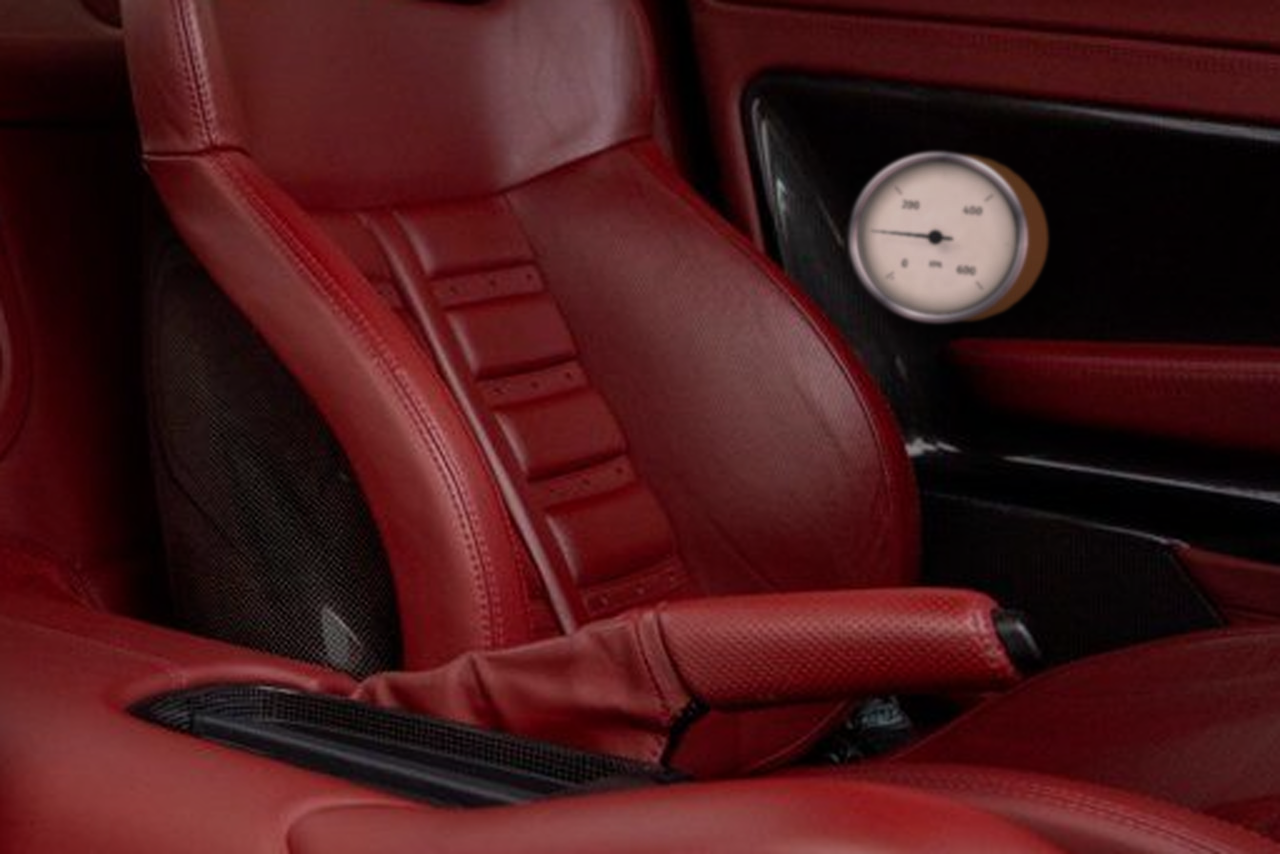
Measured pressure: 100 kPa
